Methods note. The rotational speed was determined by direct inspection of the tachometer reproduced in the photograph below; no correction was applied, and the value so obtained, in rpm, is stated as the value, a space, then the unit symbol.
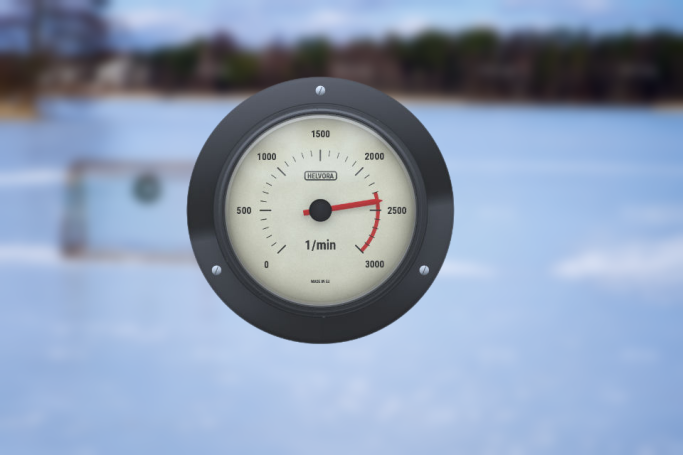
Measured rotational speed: 2400 rpm
